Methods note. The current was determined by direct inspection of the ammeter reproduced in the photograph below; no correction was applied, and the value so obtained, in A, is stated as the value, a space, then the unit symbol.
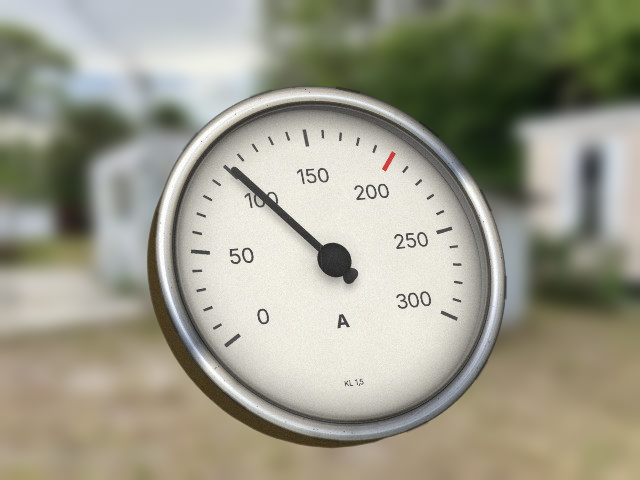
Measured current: 100 A
